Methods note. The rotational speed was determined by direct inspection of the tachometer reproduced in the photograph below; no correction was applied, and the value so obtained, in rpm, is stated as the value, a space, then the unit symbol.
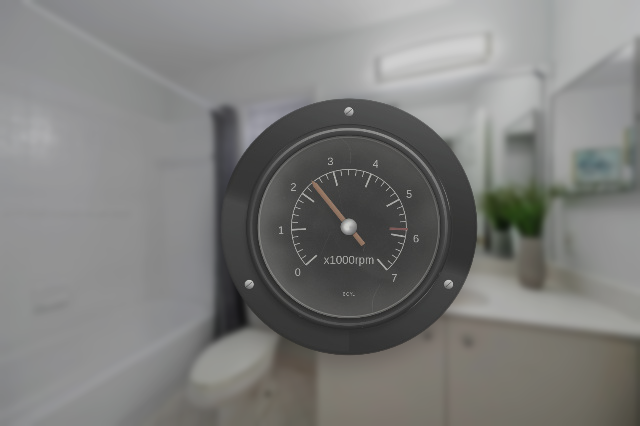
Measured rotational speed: 2400 rpm
